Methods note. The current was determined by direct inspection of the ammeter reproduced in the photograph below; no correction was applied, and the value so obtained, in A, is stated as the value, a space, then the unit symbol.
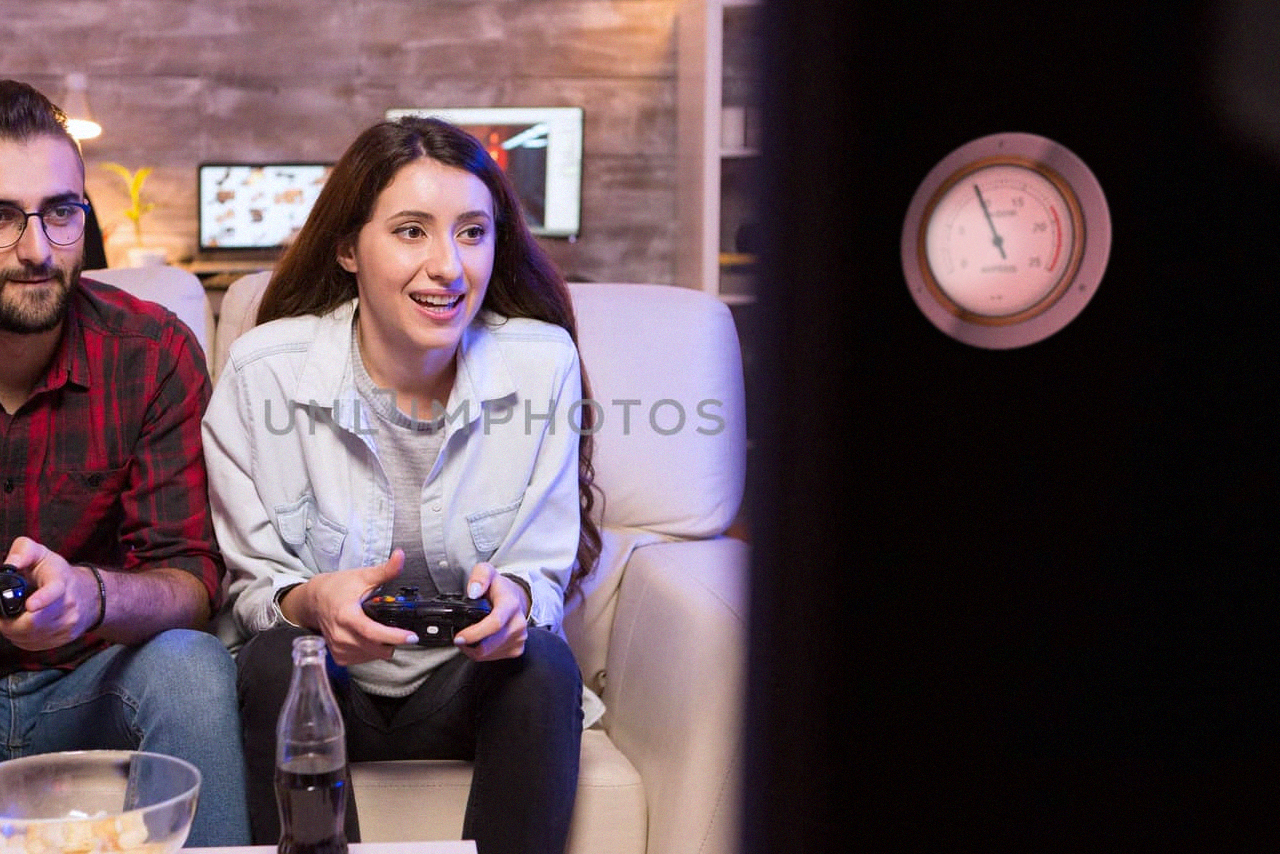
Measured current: 10 A
